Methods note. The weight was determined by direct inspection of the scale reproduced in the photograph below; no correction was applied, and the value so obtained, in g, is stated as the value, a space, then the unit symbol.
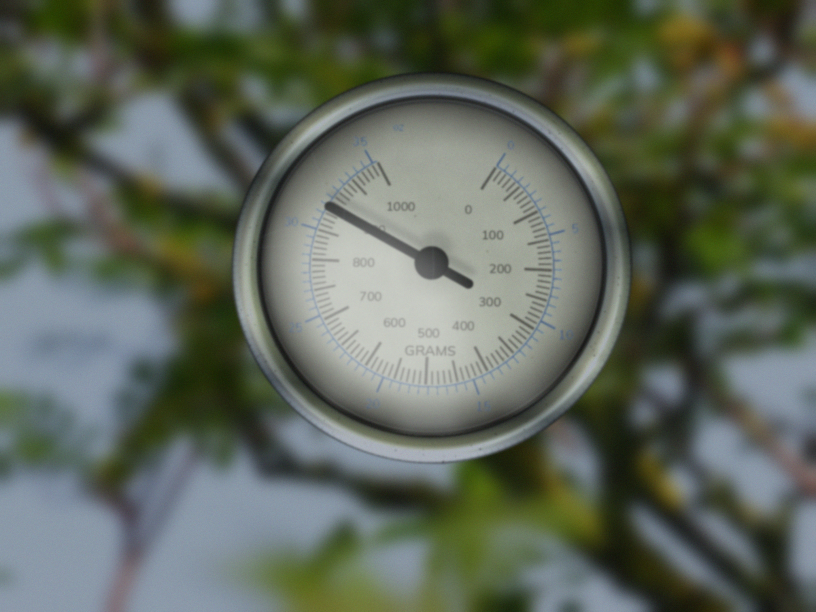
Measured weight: 890 g
